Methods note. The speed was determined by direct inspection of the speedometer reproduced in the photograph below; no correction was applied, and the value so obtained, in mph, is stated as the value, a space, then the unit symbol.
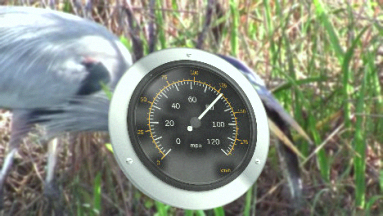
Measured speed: 80 mph
